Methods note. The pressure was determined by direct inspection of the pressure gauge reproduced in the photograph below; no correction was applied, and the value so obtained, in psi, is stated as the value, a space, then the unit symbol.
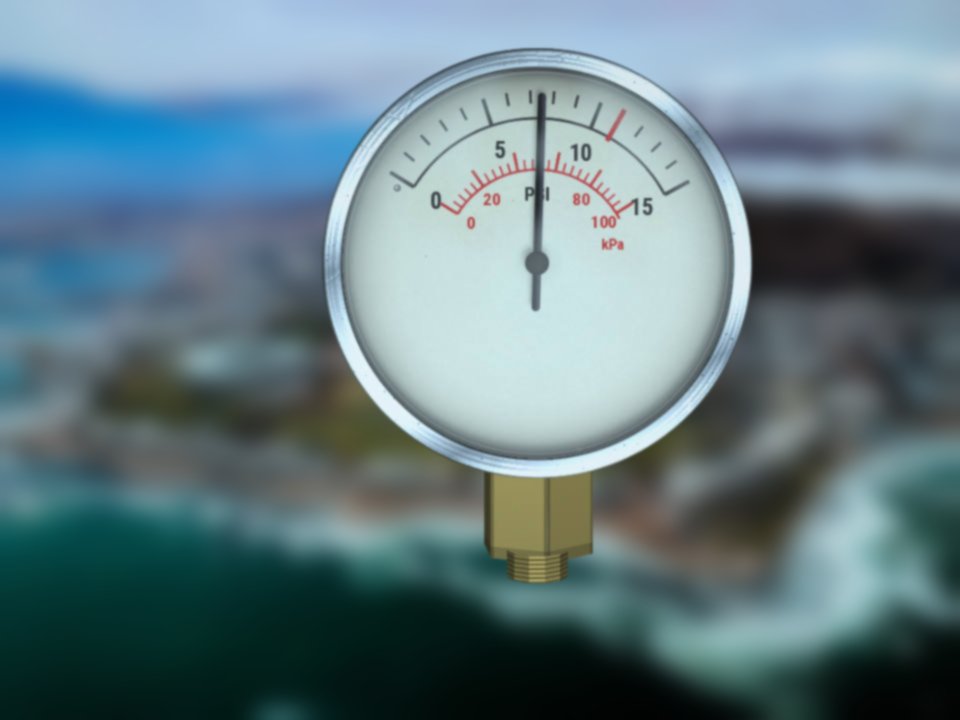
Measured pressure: 7.5 psi
